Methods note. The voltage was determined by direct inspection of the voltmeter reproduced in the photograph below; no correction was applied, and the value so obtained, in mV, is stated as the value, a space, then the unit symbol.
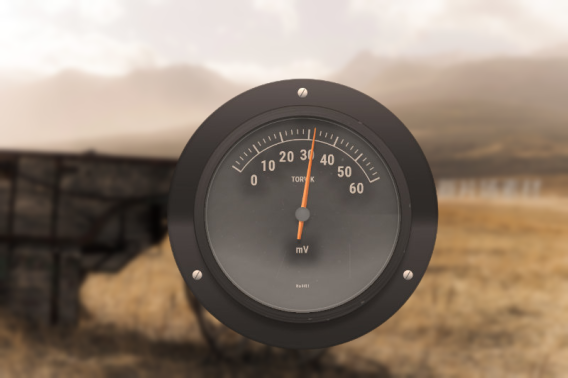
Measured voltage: 32 mV
